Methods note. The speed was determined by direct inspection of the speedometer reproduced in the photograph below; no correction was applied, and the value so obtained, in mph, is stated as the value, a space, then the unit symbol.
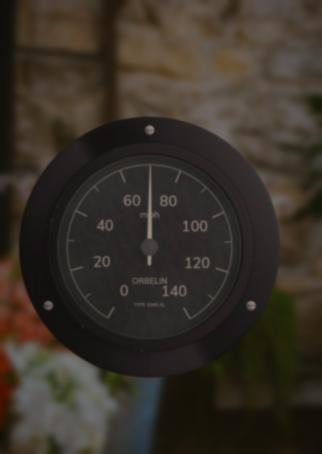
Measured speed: 70 mph
